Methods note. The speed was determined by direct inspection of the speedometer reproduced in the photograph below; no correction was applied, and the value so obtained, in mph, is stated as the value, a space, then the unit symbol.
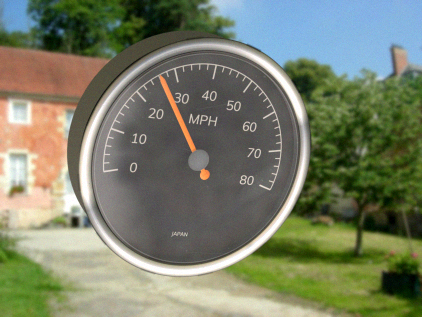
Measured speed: 26 mph
